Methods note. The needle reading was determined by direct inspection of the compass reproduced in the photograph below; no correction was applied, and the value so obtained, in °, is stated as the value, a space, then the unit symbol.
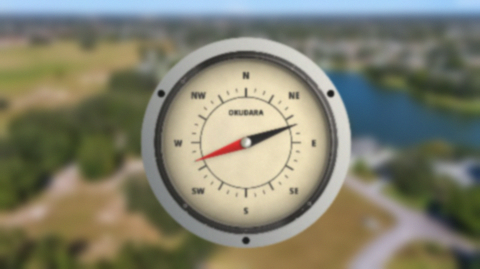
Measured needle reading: 250 °
